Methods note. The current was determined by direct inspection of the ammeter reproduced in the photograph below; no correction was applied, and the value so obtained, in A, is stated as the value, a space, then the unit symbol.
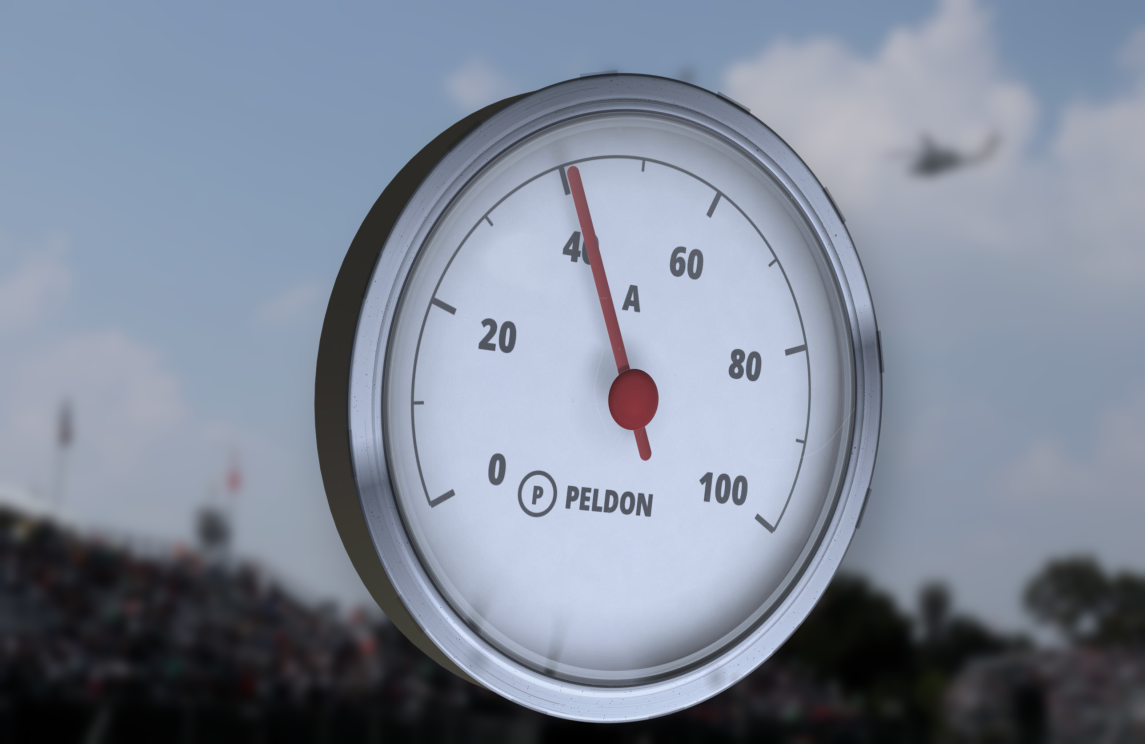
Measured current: 40 A
